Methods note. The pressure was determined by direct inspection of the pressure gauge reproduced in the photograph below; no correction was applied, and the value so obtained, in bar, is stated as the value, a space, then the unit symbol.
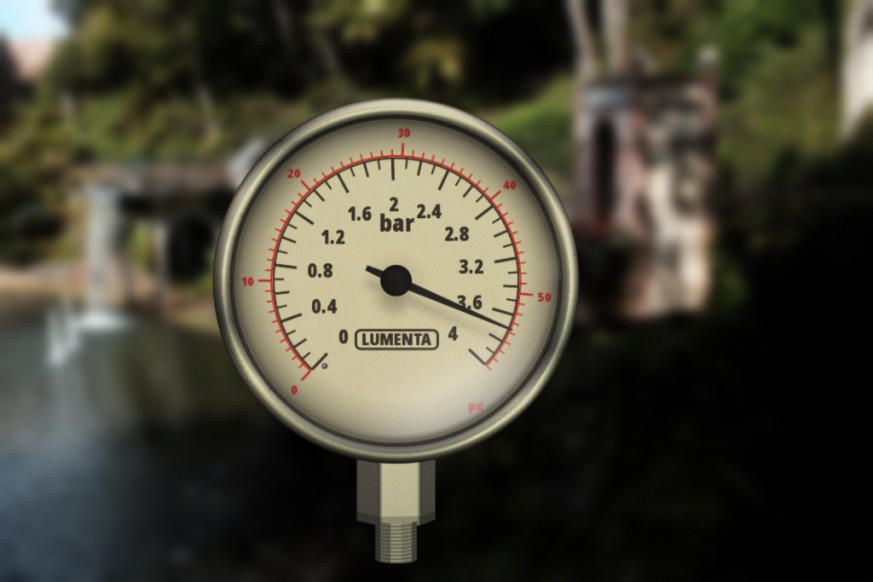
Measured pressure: 3.7 bar
